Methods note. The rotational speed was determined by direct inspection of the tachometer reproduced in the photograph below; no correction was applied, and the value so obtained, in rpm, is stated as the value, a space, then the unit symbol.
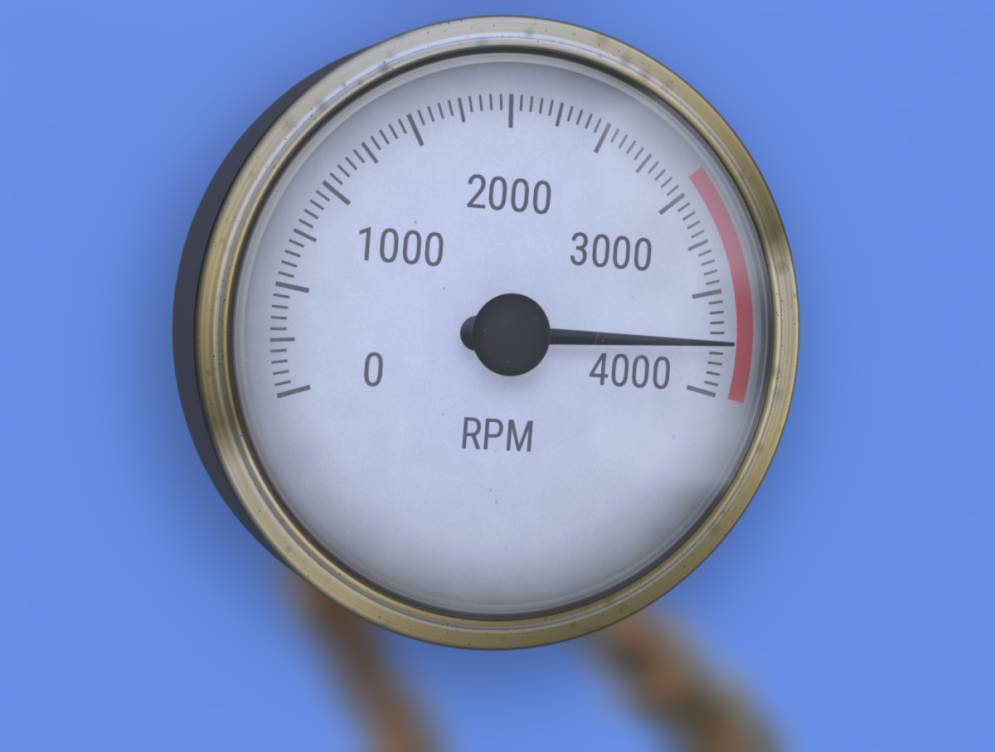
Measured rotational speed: 3750 rpm
